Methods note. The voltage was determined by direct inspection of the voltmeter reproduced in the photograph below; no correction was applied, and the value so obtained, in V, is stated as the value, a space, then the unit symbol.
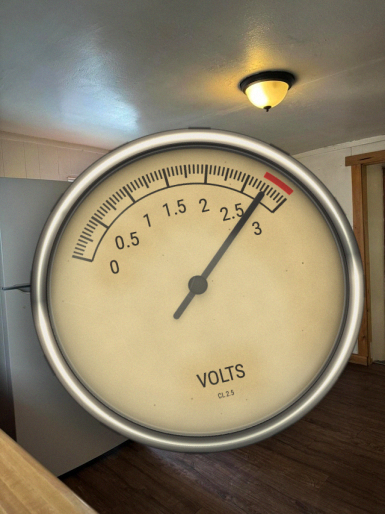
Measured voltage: 2.75 V
